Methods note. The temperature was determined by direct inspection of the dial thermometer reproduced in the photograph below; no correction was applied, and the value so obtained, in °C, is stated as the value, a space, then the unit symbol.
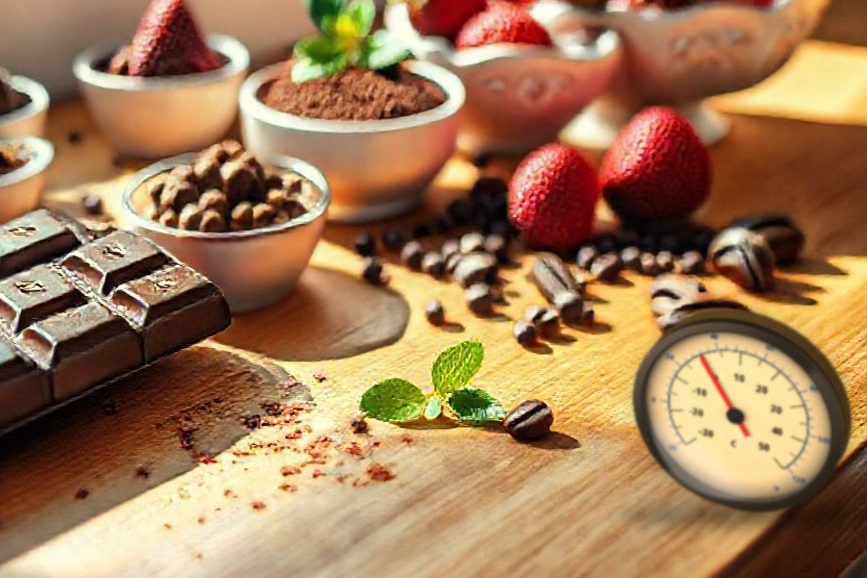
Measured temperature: 0 °C
